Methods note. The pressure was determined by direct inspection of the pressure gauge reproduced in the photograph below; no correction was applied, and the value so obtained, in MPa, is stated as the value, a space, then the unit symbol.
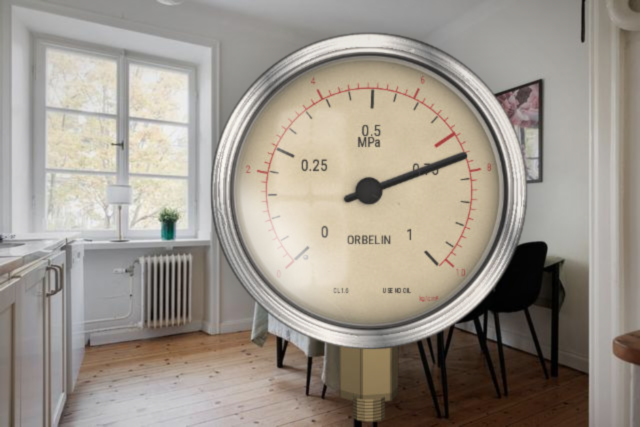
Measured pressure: 0.75 MPa
